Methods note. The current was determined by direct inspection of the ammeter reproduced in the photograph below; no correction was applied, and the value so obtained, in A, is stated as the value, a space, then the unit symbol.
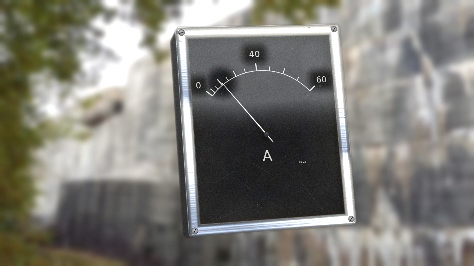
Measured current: 20 A
